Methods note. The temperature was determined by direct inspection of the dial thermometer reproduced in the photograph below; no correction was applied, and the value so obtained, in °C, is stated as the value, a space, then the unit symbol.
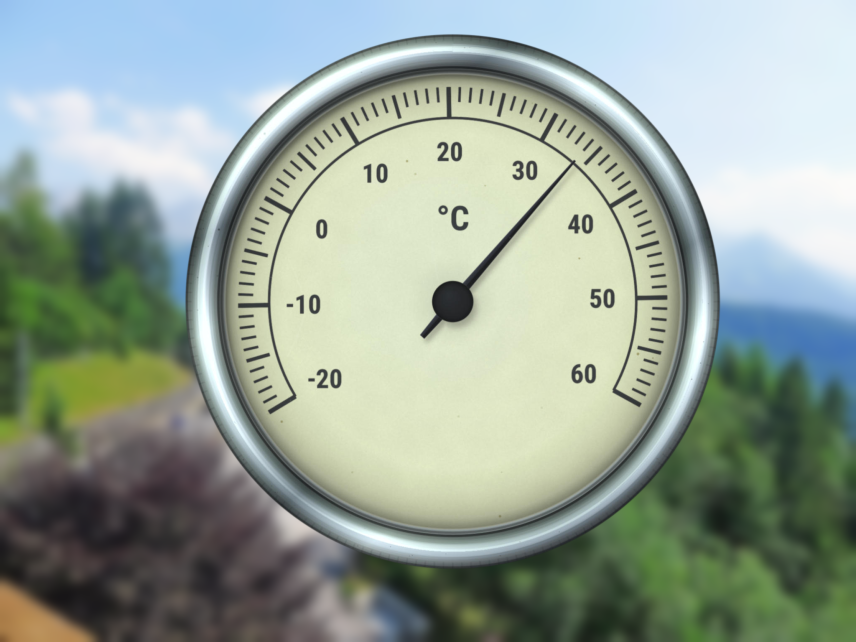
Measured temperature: 34 °C
